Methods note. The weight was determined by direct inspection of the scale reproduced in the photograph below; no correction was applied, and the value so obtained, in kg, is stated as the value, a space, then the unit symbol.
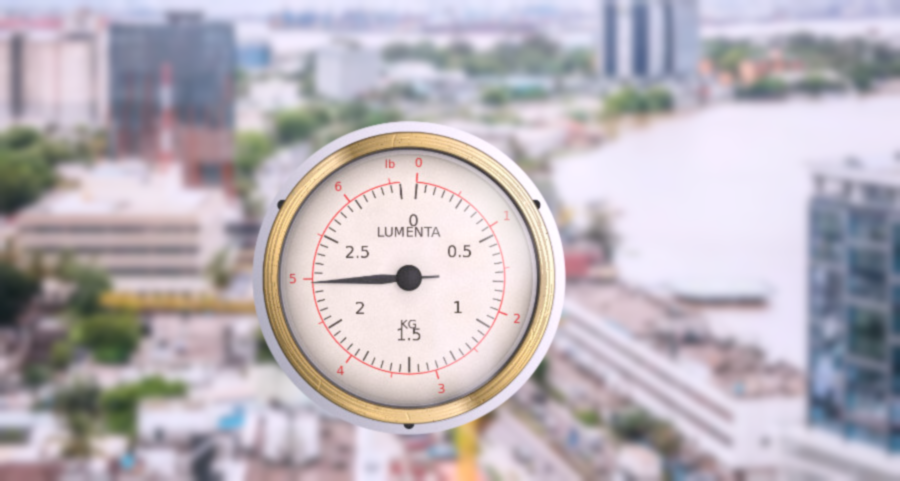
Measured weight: 2.25 kg
